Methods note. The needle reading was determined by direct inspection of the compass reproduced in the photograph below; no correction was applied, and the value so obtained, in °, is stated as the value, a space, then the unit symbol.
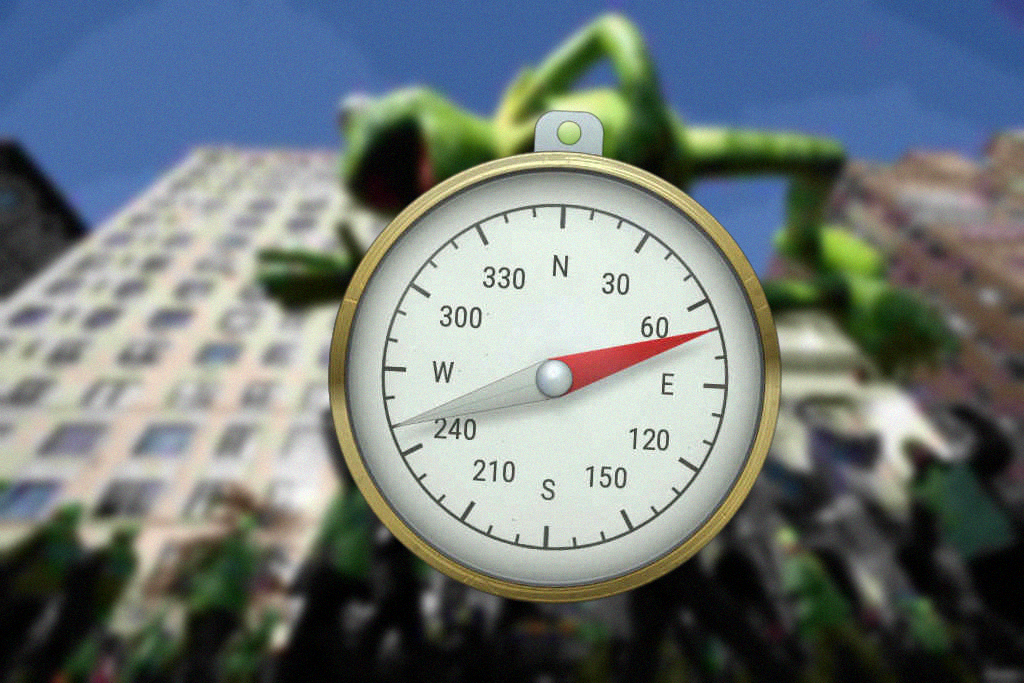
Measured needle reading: 70 °
